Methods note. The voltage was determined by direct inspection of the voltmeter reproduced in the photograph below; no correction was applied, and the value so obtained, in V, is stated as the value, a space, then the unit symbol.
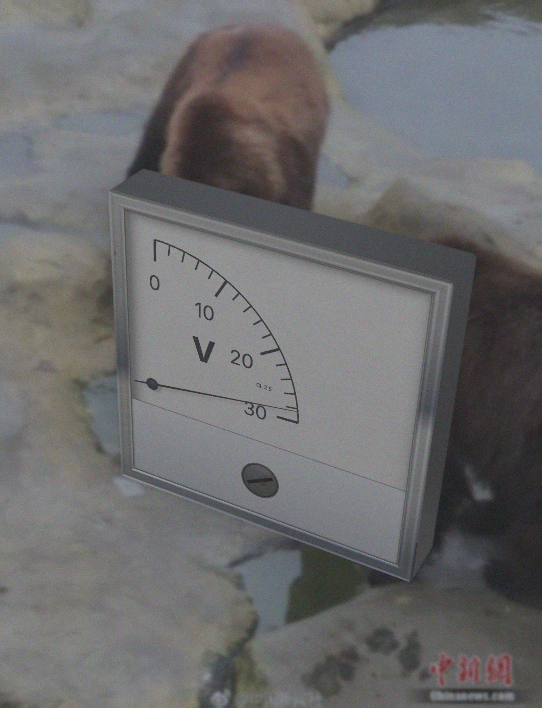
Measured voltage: 28 V
